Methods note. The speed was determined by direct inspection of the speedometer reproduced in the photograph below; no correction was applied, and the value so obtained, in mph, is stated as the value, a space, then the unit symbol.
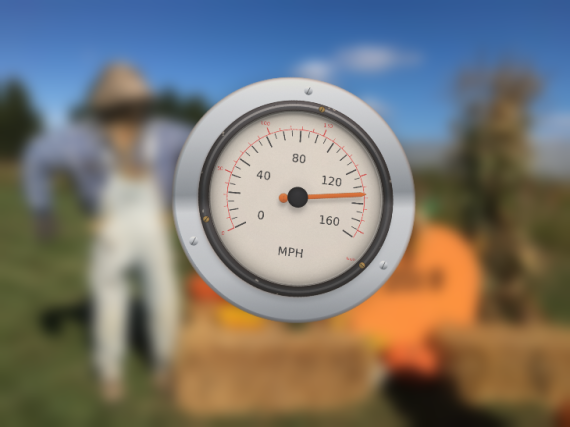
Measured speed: 135 mph
